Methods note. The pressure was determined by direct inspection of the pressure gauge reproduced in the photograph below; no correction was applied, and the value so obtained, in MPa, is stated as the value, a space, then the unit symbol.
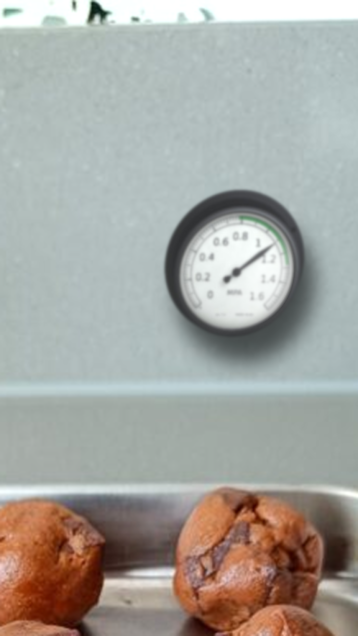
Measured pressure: 1.1 MPa
